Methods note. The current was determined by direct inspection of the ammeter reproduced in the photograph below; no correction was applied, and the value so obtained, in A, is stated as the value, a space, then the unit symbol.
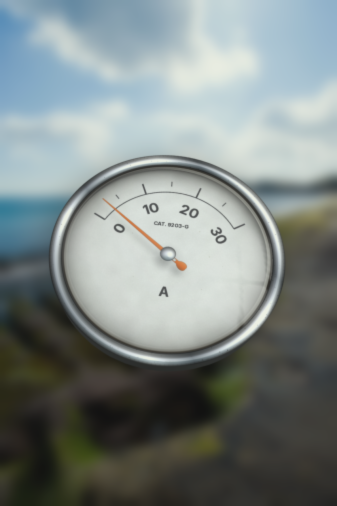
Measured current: 2.5 A
